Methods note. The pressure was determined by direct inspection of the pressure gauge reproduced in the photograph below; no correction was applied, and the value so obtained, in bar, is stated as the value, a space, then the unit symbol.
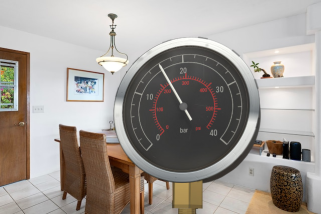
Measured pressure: 16 bar
